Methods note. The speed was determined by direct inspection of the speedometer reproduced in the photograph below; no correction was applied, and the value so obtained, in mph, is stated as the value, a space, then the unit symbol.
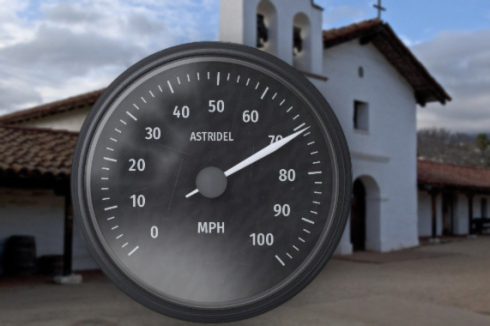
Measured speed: 71 mph
